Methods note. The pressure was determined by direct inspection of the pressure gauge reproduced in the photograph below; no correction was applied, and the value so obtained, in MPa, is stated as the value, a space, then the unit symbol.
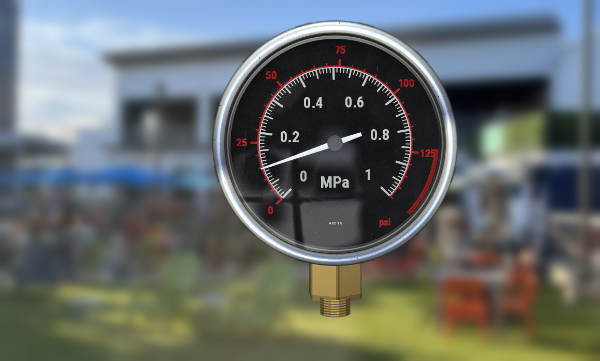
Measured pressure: 0.1 MPa
